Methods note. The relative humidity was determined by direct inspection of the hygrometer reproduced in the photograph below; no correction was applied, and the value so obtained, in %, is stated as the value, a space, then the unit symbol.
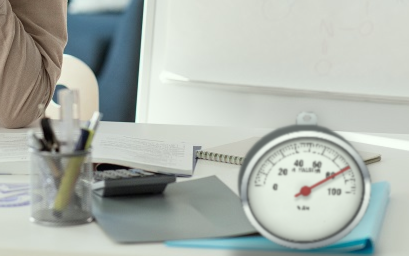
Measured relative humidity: 80 %
